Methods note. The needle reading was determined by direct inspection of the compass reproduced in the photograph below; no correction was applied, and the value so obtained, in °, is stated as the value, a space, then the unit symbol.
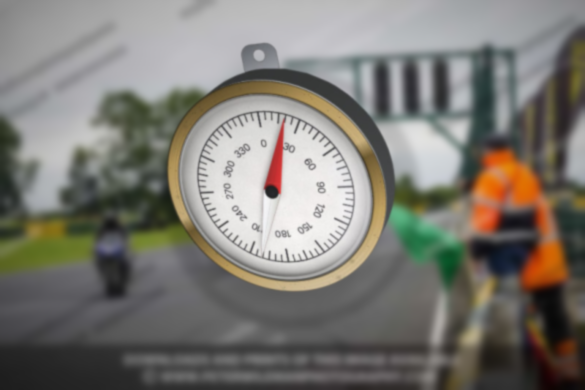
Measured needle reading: 20 °
